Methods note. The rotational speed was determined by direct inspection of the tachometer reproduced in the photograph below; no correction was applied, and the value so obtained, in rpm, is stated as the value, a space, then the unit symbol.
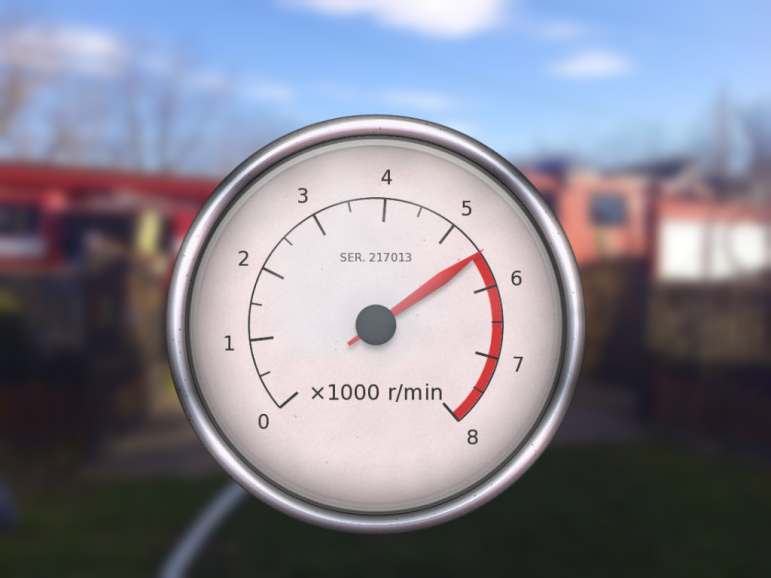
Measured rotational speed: 5500 rpm
